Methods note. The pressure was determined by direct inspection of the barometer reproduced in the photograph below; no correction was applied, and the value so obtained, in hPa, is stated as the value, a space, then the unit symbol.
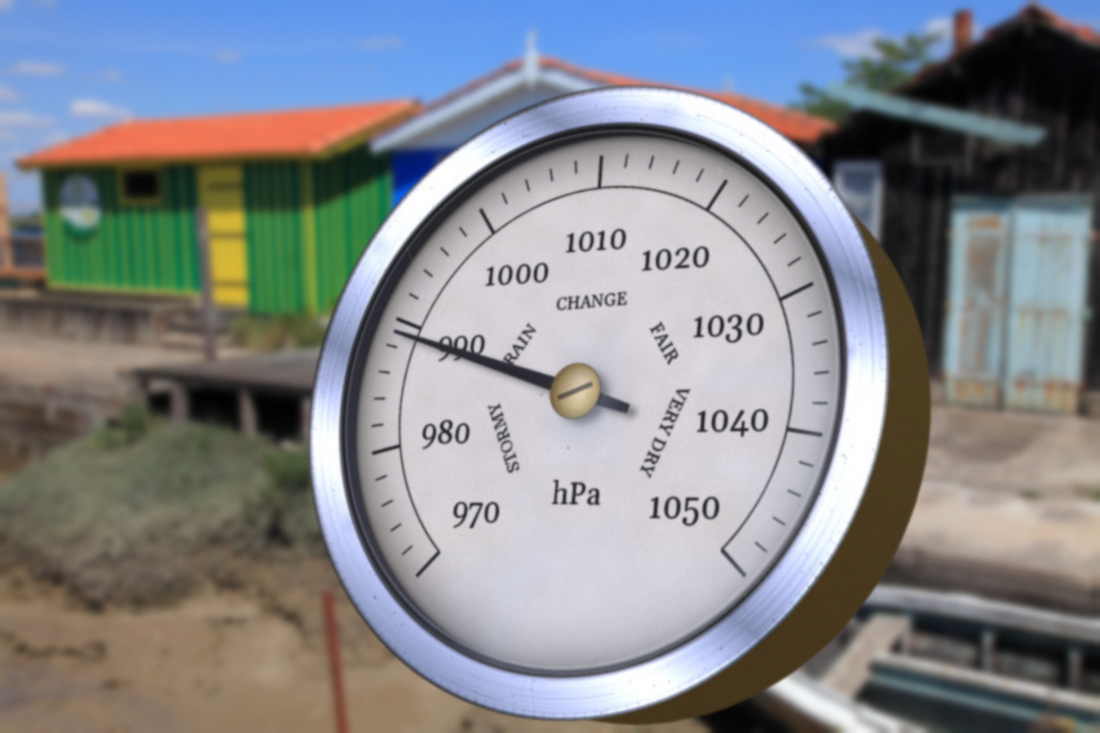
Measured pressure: 989 hPa
